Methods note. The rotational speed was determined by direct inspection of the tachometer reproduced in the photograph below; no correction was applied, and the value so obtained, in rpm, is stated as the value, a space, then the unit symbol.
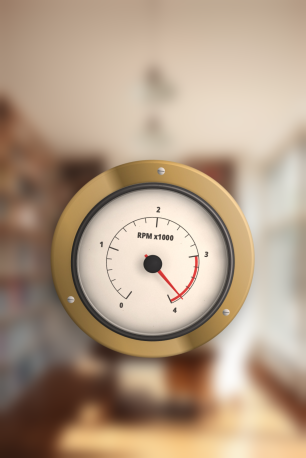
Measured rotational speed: 3800 rpm
